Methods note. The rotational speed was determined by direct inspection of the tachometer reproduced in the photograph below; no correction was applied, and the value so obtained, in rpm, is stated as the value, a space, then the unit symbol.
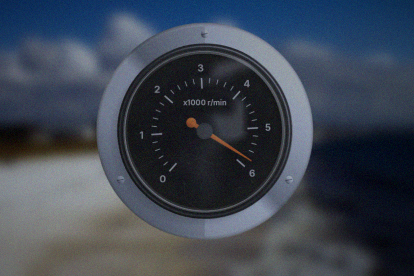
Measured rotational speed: 5800 rpm
